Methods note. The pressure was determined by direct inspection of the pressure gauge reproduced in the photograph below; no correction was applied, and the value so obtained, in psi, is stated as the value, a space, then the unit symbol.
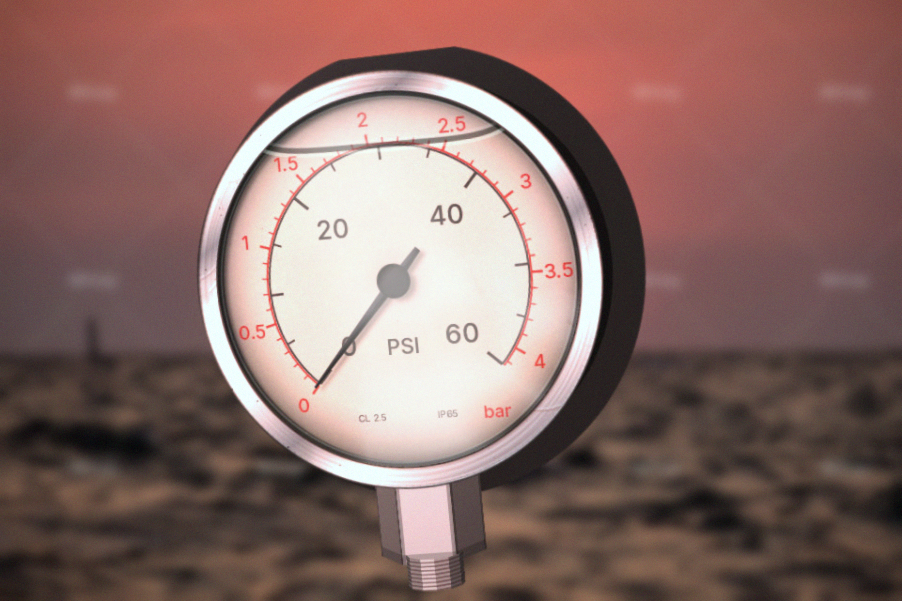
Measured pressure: 0 psi
